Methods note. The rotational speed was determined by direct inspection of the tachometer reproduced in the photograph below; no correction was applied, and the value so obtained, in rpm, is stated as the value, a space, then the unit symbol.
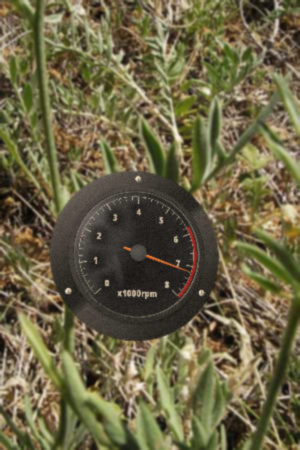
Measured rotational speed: 7200 rpm
